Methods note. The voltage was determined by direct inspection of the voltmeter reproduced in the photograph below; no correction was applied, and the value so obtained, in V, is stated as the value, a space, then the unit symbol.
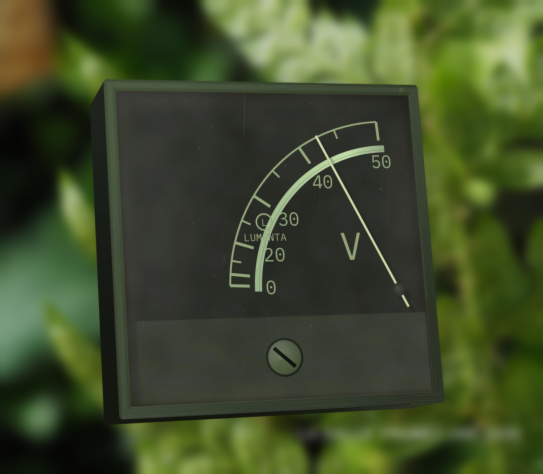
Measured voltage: 42.5 V
